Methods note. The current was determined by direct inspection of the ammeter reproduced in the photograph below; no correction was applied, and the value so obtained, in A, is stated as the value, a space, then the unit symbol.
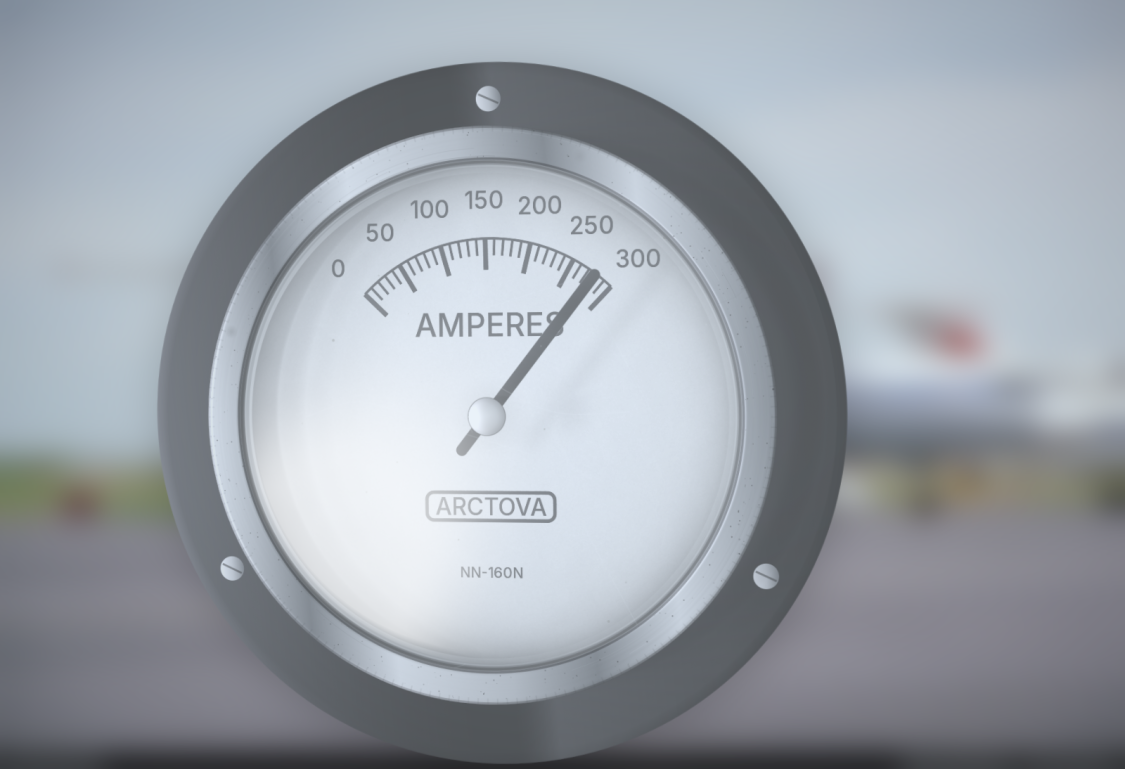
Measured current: 280 A
